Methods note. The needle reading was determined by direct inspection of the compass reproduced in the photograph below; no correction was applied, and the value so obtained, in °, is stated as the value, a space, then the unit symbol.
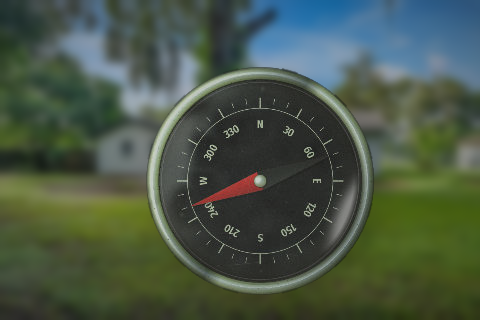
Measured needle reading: 250 °
